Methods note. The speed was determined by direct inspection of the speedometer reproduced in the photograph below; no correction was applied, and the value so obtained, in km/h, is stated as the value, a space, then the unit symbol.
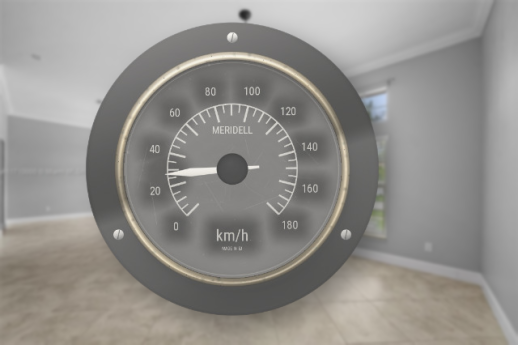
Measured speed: 27.5 km/h
